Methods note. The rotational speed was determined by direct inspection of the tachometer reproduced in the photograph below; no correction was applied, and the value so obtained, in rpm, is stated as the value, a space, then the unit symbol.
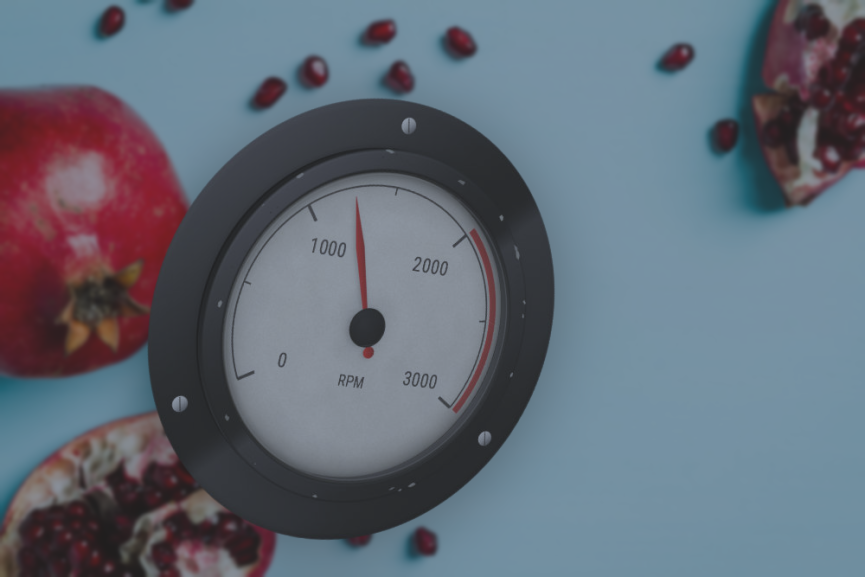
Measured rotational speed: 1250 rpm
